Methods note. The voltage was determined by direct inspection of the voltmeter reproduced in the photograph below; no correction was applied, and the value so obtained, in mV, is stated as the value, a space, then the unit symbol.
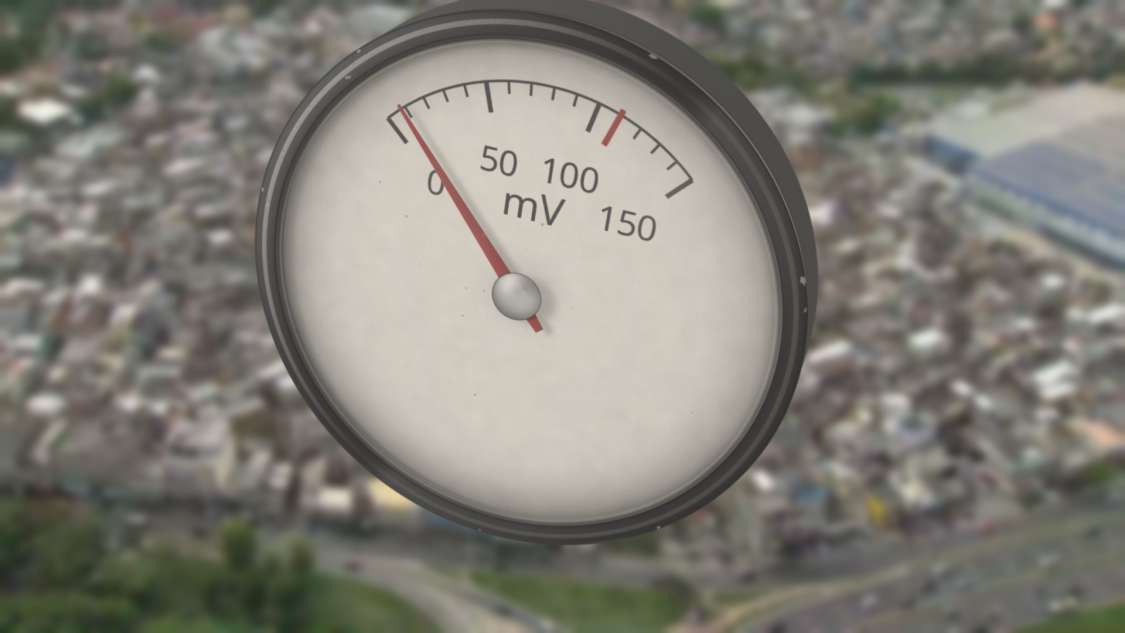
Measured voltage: 10 mV
